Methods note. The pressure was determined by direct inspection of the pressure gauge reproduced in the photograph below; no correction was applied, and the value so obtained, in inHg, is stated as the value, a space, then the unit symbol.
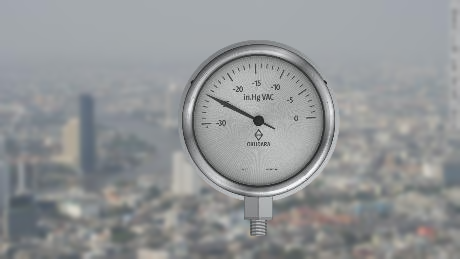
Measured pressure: -25 inHg
